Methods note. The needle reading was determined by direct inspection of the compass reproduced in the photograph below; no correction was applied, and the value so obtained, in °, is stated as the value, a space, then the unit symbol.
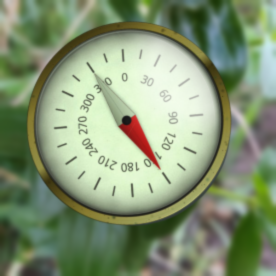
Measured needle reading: 150 °
